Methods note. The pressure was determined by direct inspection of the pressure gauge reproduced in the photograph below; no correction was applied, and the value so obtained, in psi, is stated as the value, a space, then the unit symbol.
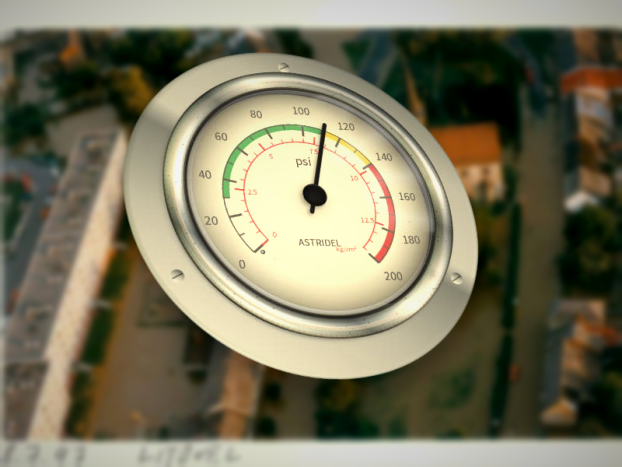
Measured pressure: 110 psi
